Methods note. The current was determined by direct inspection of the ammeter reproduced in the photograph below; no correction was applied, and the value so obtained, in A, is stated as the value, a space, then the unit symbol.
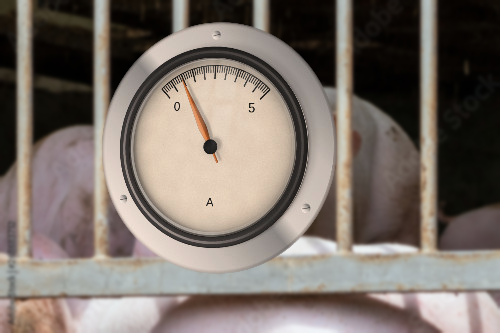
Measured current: 1 A
